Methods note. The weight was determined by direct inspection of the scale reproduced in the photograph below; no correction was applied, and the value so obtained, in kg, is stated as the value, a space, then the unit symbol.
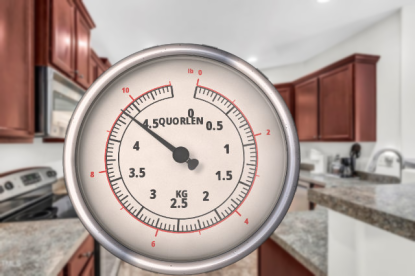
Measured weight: 4.35 kg
